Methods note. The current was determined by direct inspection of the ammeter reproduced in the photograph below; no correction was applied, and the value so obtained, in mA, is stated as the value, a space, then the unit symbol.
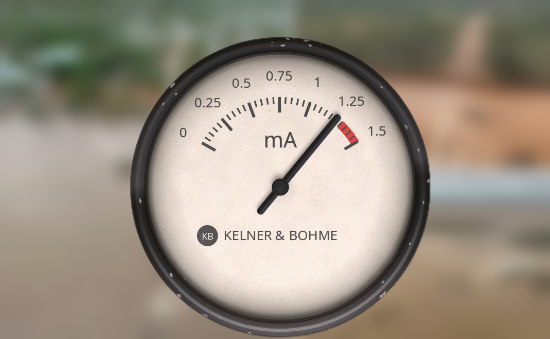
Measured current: 1.25 mA
